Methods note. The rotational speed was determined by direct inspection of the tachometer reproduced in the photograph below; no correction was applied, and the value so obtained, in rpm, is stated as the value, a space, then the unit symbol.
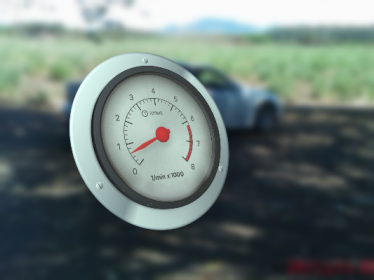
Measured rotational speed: 600 rpm
